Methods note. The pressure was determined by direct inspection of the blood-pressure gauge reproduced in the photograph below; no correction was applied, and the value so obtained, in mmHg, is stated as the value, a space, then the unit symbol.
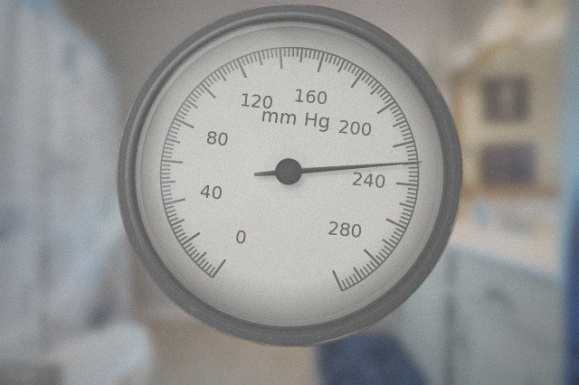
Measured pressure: 230 mmHg
